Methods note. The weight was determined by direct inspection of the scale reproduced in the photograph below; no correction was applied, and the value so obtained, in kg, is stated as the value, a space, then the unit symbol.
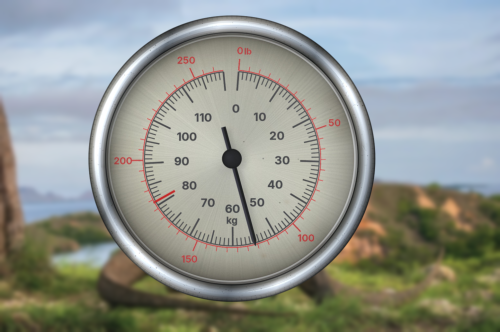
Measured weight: 55 kg
